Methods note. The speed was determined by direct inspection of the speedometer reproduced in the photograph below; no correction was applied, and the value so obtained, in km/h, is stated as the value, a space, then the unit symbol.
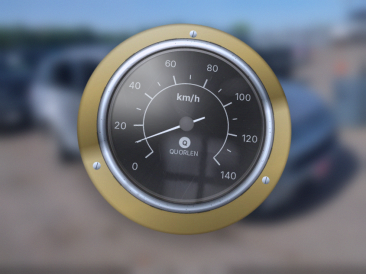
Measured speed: 10 km/h
